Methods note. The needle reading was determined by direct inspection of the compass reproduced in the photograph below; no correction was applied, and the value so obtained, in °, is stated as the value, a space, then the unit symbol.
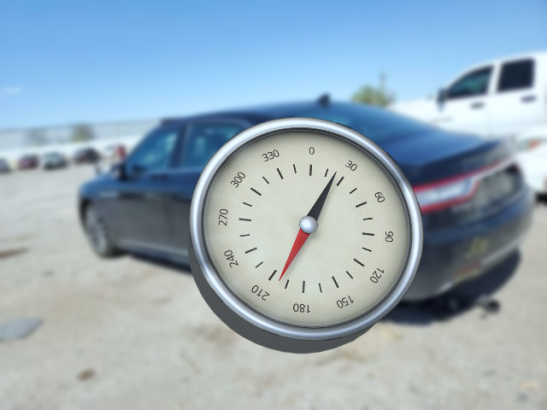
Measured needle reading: 202.5 °
